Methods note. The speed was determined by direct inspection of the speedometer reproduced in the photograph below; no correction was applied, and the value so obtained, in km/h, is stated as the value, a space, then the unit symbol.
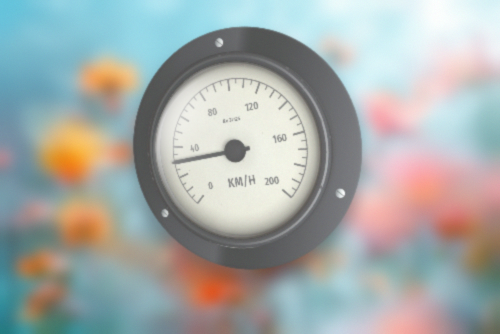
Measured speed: 30 km/h
